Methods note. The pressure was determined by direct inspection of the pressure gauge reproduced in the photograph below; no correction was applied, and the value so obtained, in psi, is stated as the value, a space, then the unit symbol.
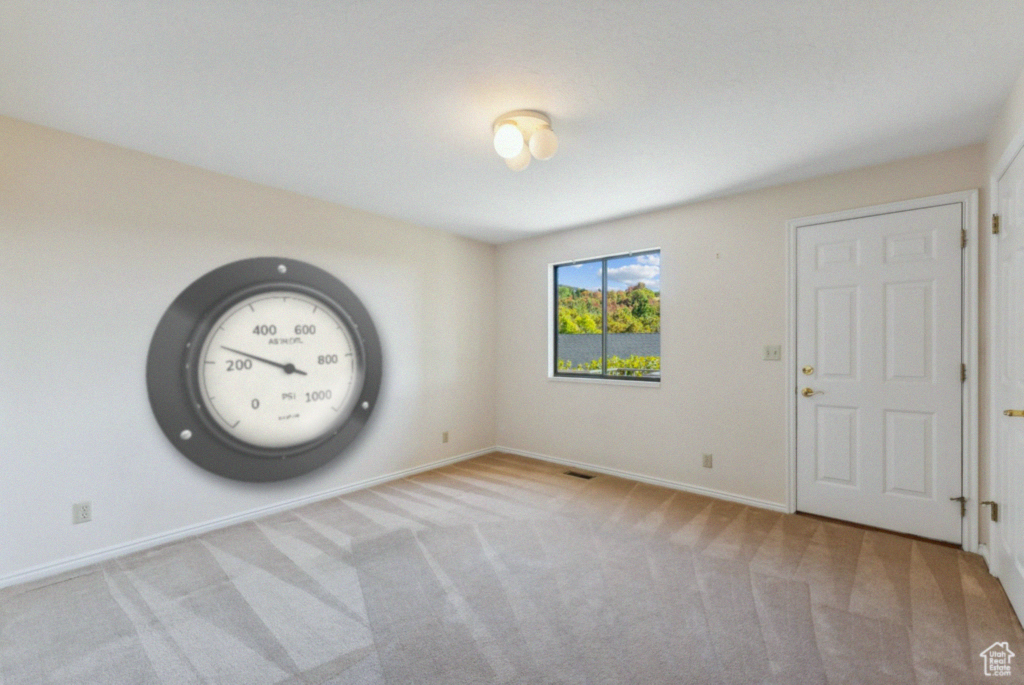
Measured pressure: 250 psi
